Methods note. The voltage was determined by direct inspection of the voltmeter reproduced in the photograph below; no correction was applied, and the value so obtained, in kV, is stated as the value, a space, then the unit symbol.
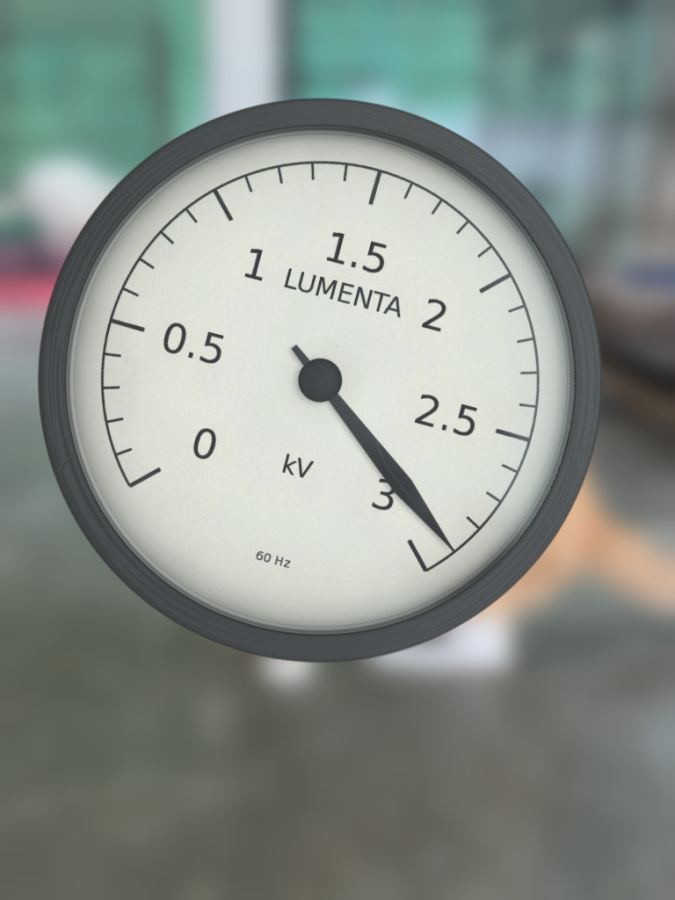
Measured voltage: 2.9 kV
